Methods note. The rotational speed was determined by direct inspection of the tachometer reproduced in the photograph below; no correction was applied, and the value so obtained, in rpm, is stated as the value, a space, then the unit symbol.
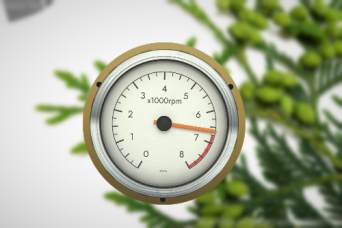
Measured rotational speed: 6625 rpm
